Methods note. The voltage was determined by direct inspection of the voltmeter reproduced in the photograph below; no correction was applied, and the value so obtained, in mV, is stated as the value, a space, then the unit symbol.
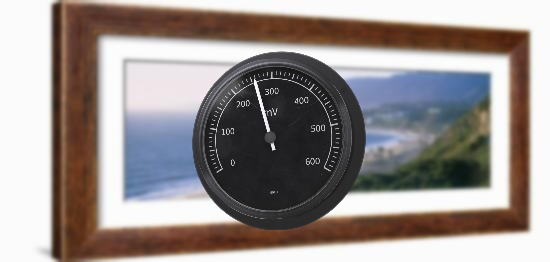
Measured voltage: 260 mV
